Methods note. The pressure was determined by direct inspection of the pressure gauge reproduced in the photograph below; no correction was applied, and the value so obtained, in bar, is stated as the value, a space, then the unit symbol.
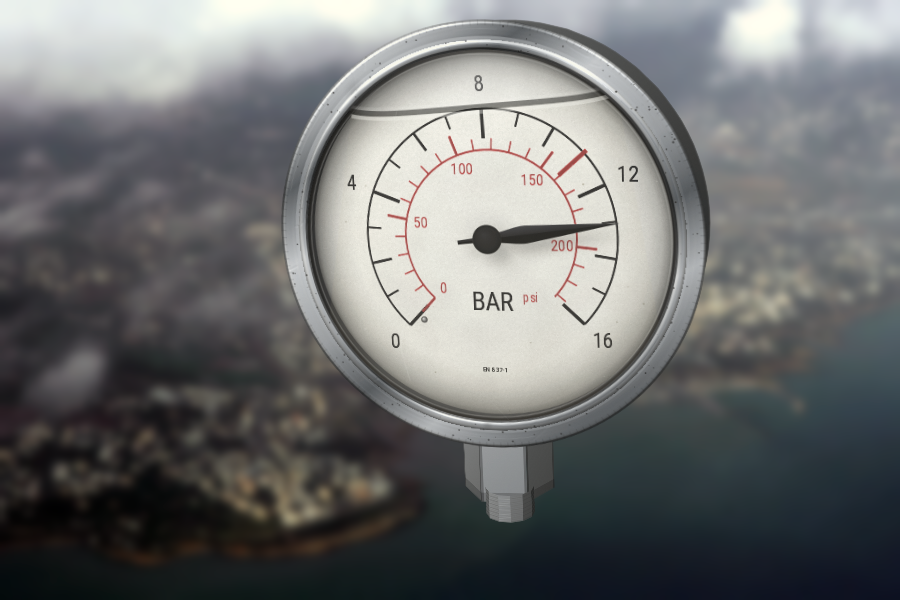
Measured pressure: 13 bar
